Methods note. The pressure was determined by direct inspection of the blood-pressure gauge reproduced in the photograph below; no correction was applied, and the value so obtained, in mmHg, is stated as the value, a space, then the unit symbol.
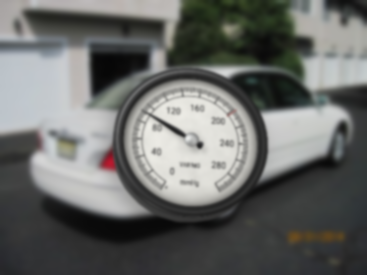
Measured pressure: 90 mmHg
